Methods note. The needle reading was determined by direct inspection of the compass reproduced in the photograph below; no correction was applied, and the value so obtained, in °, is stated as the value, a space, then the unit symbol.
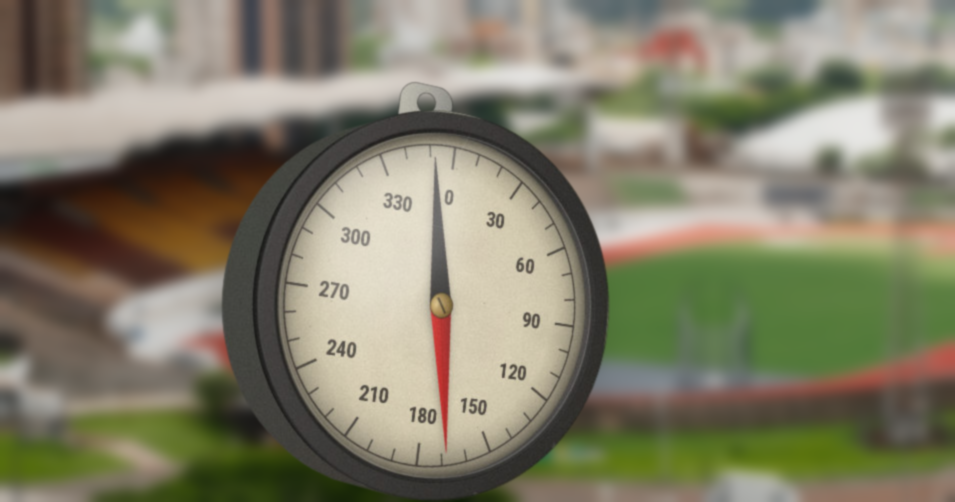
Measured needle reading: 170 °
